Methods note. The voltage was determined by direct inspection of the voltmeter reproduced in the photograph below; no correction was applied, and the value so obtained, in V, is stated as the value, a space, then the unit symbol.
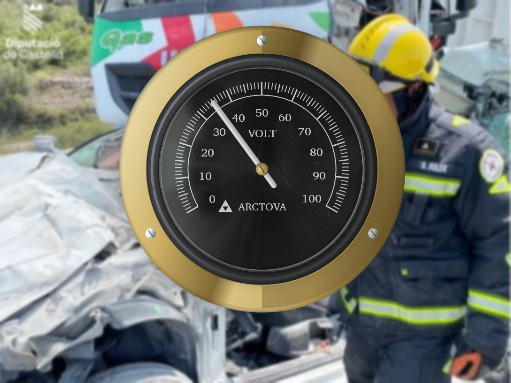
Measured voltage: 35 V
